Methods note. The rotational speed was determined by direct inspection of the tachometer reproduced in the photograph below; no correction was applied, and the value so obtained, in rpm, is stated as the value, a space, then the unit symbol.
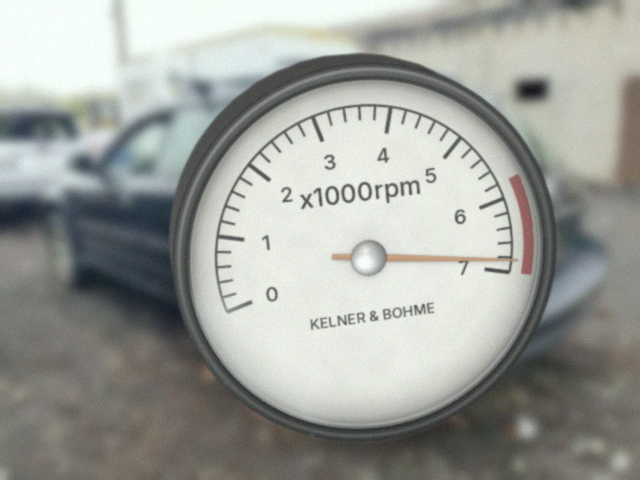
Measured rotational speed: 6800 rpm
